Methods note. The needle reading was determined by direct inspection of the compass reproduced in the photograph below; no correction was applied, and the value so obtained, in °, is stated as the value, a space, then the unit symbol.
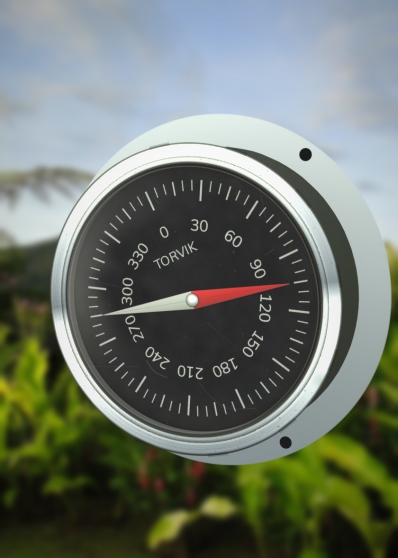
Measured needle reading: 105 °
